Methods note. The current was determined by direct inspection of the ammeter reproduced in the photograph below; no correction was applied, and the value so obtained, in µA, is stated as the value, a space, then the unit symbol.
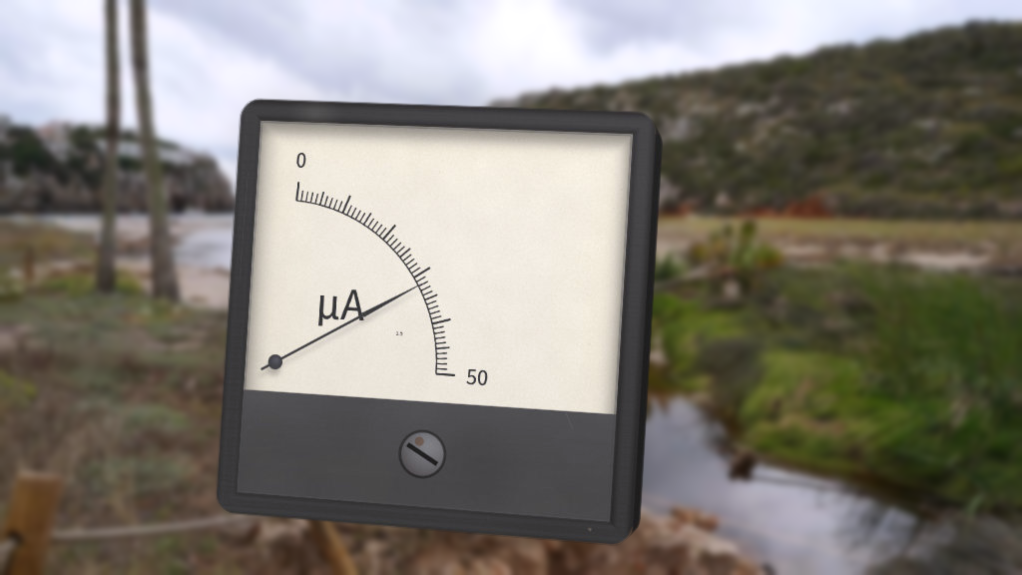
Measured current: 32 µA
